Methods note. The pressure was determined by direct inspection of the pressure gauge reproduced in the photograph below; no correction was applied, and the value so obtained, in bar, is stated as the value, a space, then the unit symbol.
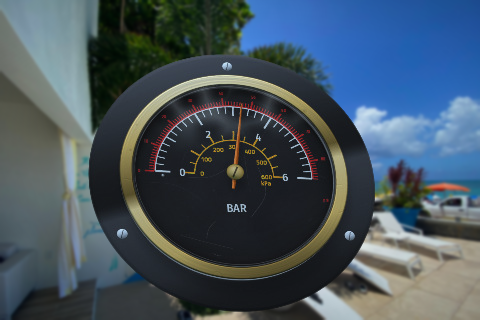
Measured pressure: 3.2 bar
